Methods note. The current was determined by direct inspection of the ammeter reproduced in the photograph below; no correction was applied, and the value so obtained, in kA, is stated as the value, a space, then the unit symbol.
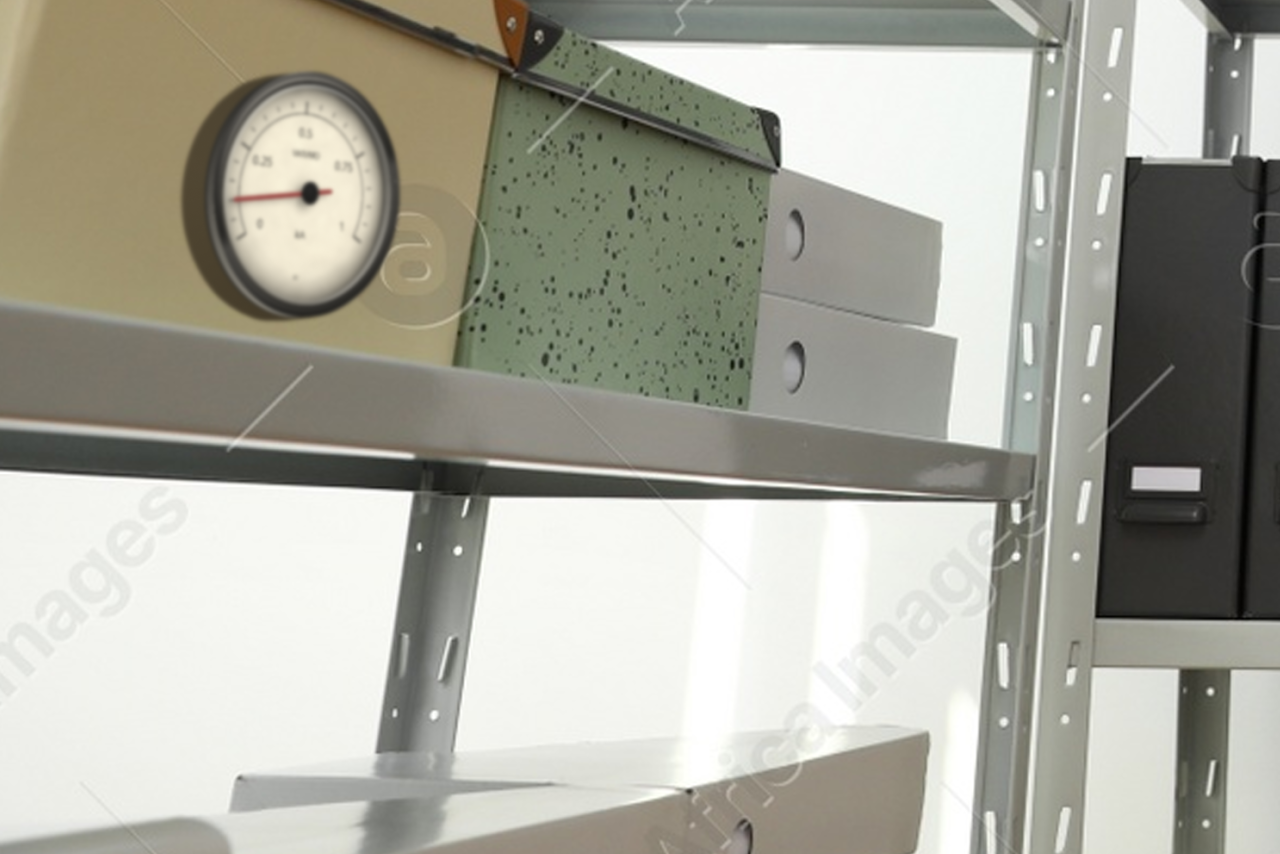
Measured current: 0.1 kA
